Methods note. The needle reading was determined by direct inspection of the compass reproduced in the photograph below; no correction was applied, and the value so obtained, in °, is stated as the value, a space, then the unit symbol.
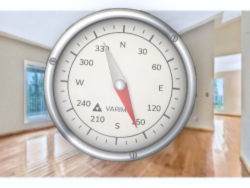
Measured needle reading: 155 °
